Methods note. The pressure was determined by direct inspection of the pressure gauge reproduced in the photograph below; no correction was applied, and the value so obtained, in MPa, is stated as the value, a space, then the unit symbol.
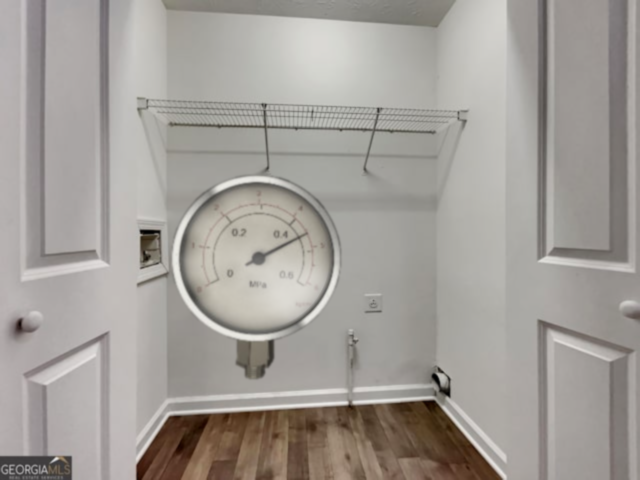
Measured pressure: 0.45 MPa
